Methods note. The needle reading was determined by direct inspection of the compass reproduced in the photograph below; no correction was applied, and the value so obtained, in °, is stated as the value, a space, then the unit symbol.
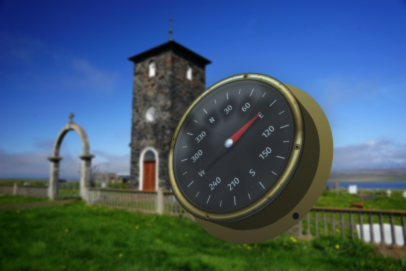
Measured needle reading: 90 °
